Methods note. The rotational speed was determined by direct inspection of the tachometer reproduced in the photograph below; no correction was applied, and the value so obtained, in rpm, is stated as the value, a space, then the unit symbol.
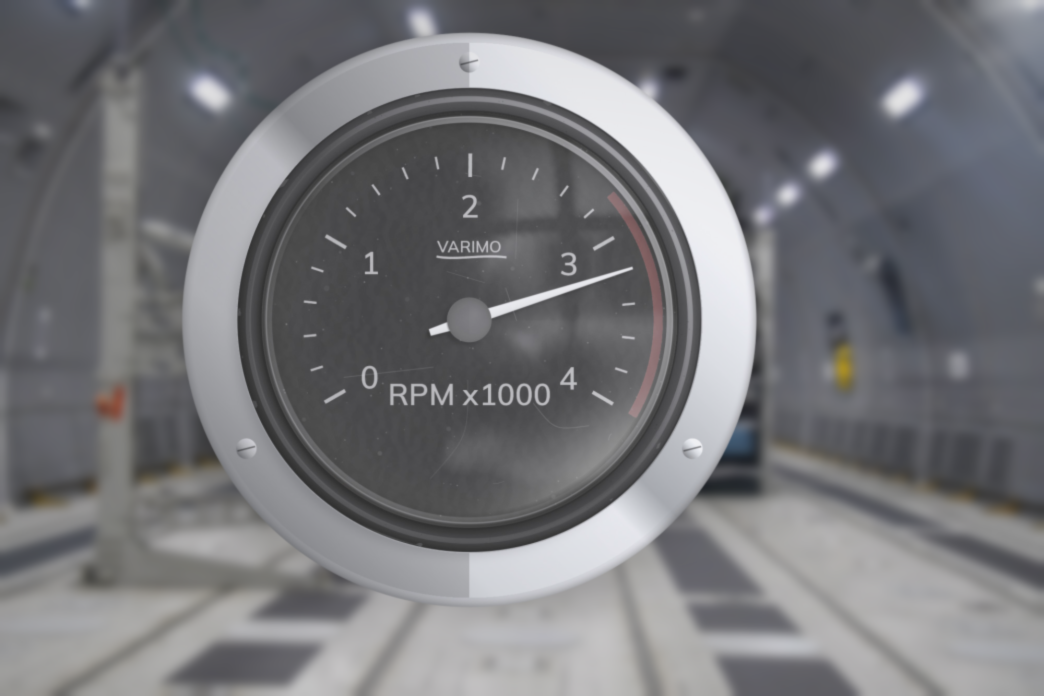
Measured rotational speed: 3200 rpm
